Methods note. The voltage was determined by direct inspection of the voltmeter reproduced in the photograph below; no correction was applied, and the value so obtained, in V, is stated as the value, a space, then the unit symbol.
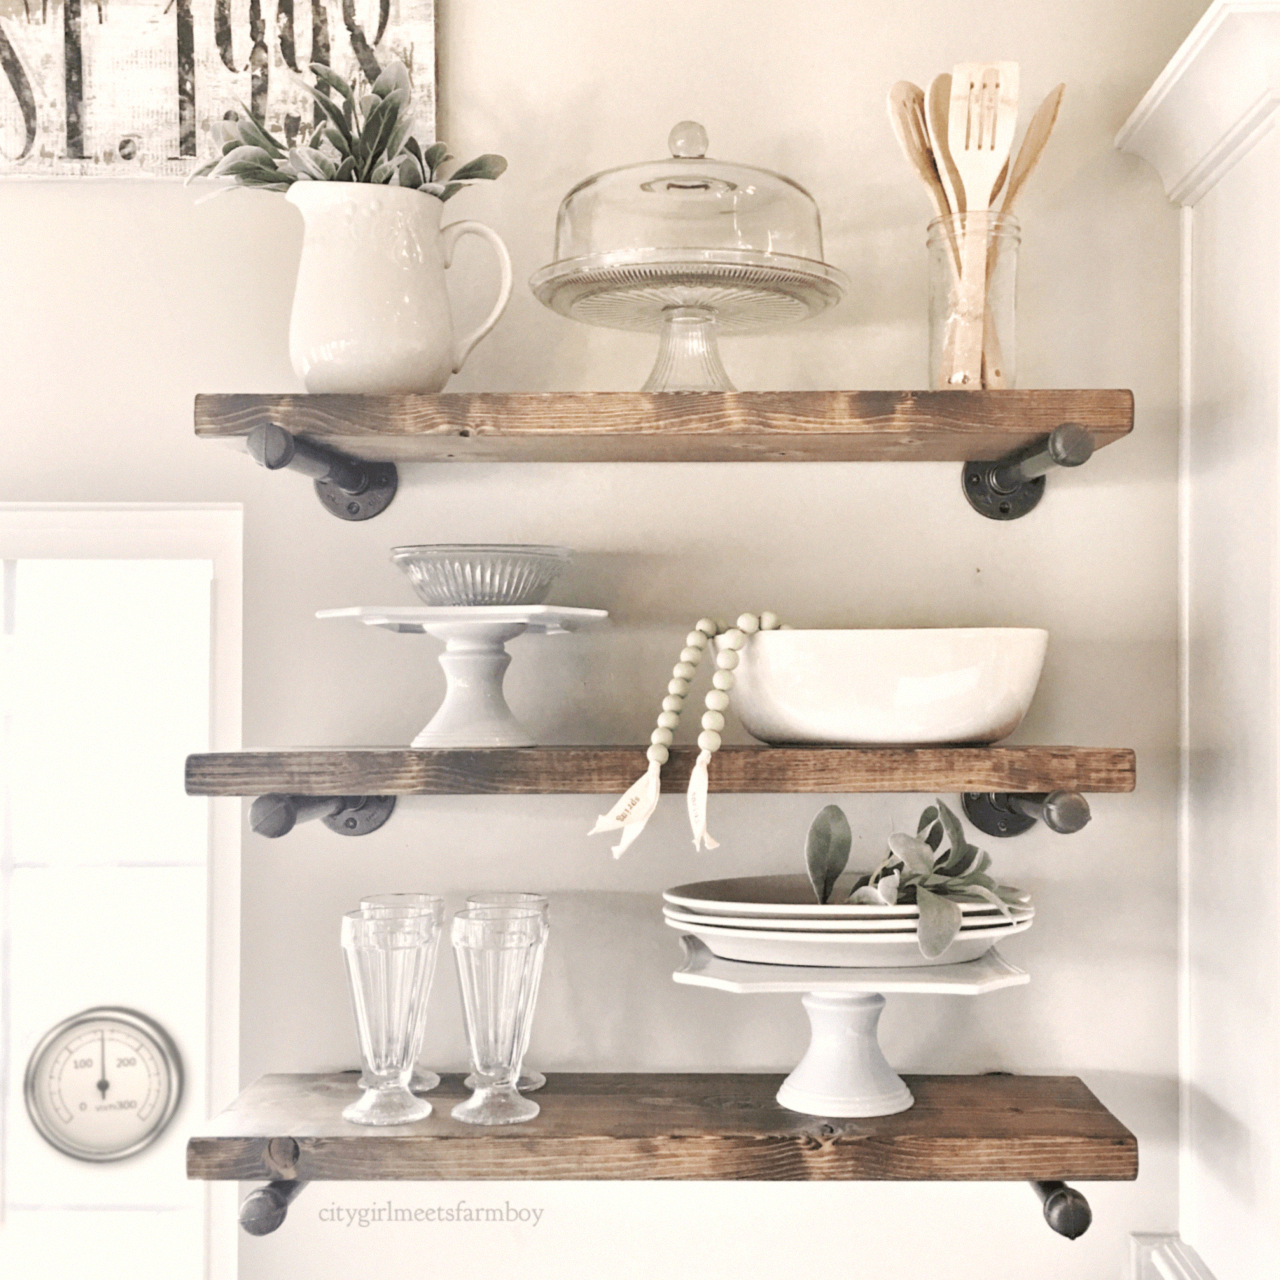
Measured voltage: 150 V
